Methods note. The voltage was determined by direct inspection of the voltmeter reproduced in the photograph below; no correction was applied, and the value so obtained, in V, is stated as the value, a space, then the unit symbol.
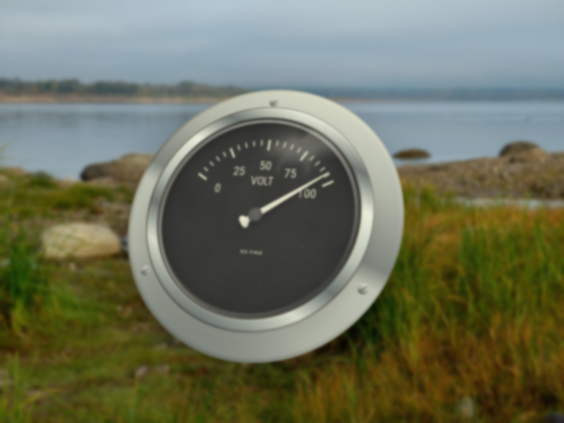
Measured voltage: 95 V
